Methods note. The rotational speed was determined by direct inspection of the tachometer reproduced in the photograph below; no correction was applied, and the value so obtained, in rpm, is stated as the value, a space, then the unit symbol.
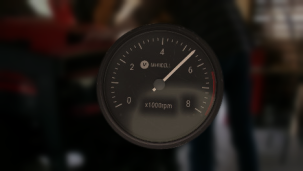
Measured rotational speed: 5400 rpm
